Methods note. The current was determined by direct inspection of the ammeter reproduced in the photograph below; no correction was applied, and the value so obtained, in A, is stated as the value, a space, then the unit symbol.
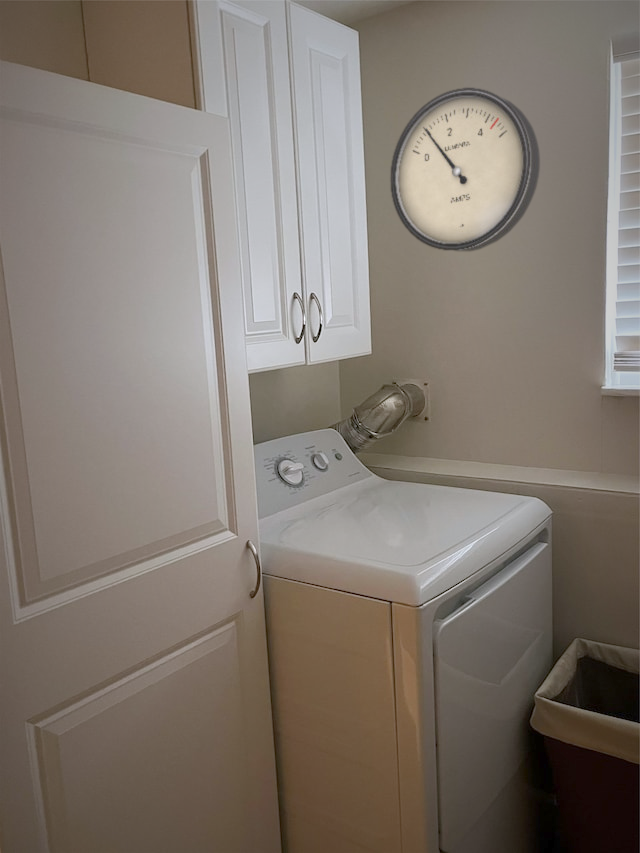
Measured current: 1 A
